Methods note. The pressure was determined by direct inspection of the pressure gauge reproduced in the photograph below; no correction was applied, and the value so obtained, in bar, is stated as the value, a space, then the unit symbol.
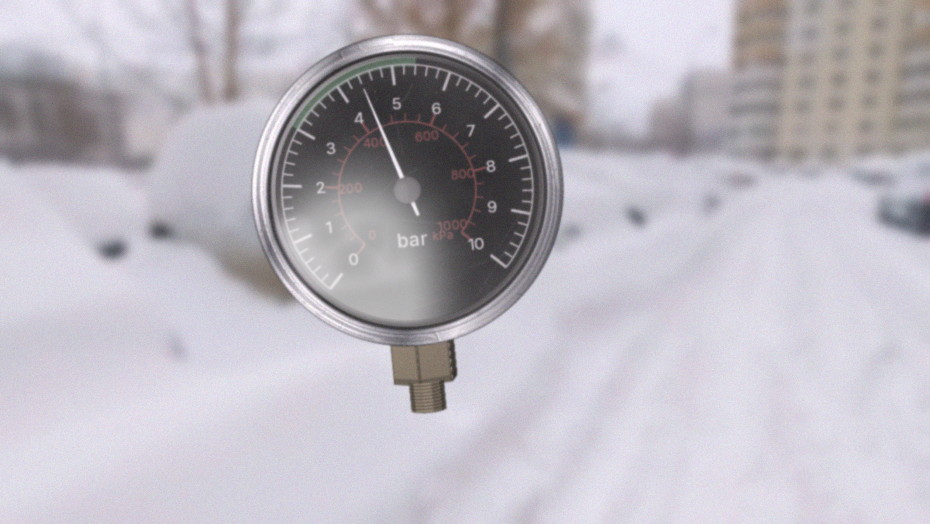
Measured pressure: 4.4 bar
